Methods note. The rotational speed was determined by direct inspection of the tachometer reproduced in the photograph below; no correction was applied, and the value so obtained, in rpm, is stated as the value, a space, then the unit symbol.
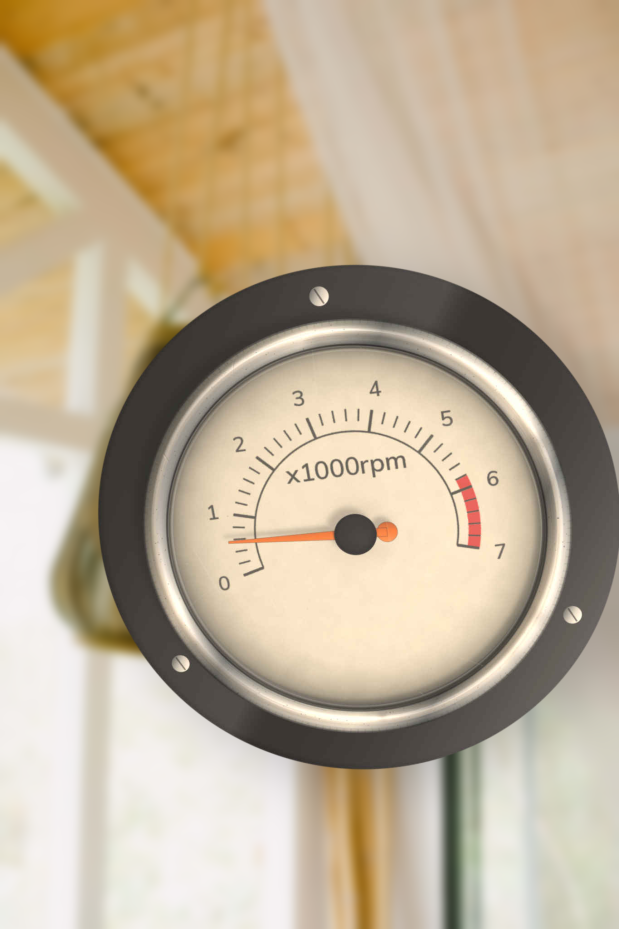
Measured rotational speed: 600 rpm
